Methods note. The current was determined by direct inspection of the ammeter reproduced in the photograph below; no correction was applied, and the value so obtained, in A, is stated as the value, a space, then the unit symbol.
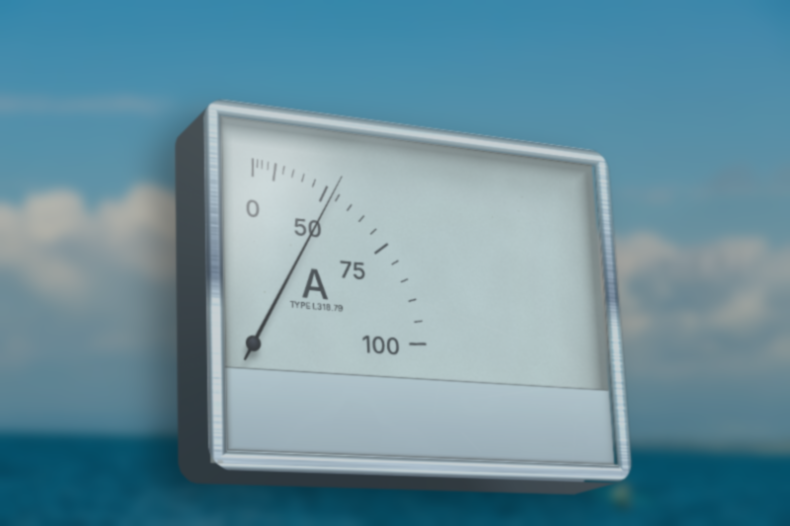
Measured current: 52.5 A
